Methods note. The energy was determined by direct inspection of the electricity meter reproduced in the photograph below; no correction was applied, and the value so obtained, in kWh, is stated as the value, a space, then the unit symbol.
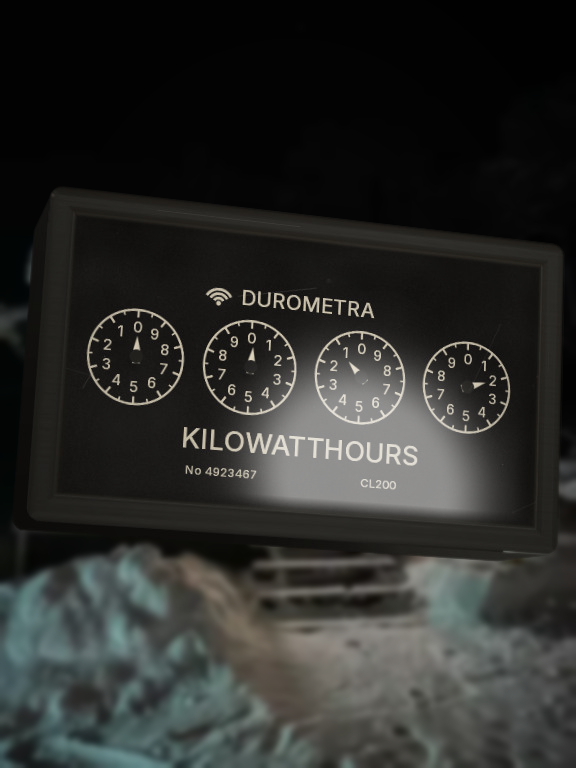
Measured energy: 12 kWh
